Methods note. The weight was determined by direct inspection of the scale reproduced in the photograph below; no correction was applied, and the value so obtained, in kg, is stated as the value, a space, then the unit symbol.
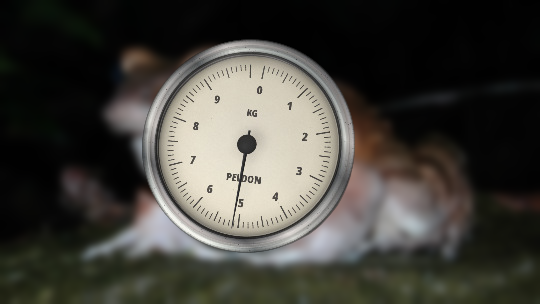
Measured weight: 5.1 kg
